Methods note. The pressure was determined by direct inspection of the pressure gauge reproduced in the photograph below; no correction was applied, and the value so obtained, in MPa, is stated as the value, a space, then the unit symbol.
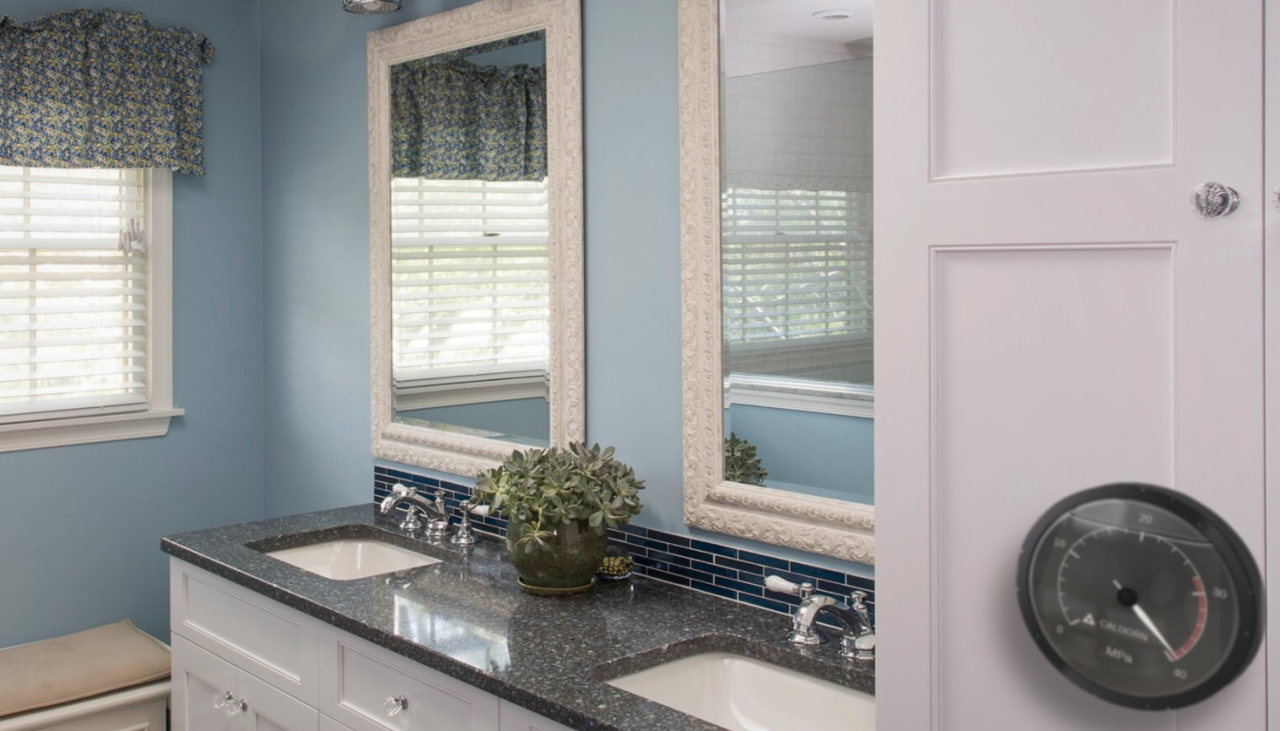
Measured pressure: 39 MPa
